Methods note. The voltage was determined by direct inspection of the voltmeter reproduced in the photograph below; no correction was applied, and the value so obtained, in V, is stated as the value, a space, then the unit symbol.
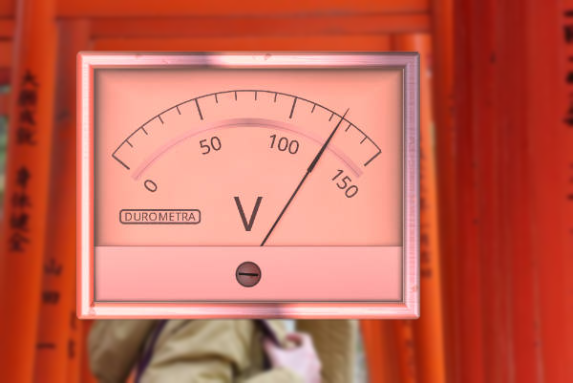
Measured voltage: 125 V
